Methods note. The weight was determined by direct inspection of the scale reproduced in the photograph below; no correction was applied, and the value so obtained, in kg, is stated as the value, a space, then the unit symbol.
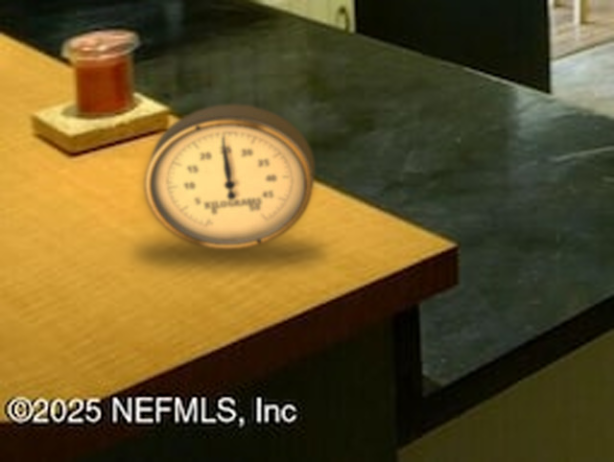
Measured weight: 25 kg
